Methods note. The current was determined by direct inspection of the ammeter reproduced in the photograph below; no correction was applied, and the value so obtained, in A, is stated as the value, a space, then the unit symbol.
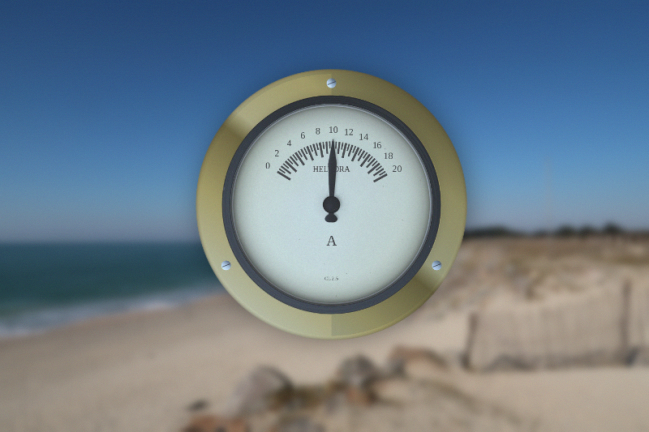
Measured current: 10 A
